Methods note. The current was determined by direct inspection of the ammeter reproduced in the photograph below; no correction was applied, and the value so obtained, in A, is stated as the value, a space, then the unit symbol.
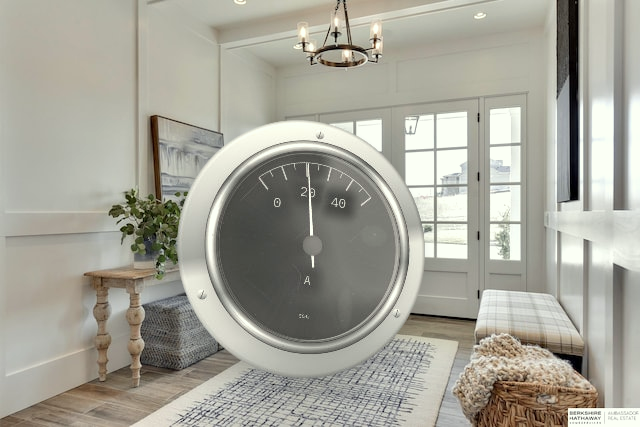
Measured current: 20 A
